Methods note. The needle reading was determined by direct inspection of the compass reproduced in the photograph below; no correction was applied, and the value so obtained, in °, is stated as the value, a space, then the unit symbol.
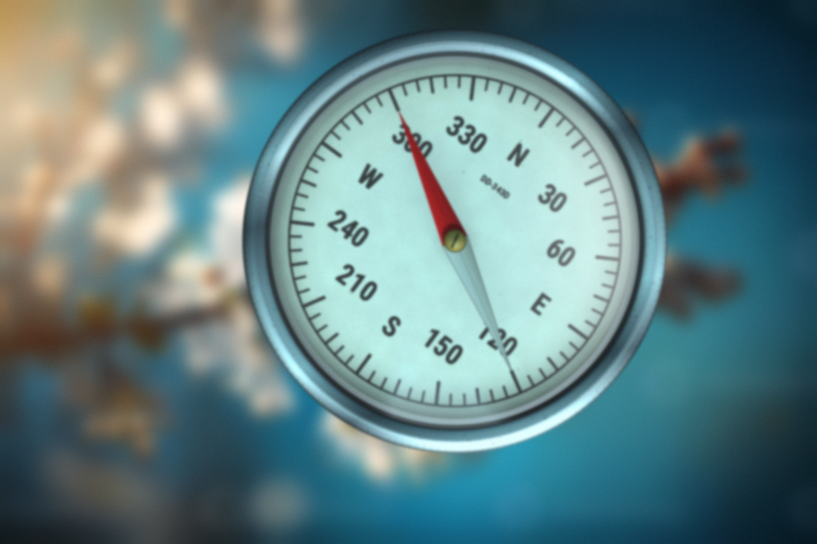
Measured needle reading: 300 °
